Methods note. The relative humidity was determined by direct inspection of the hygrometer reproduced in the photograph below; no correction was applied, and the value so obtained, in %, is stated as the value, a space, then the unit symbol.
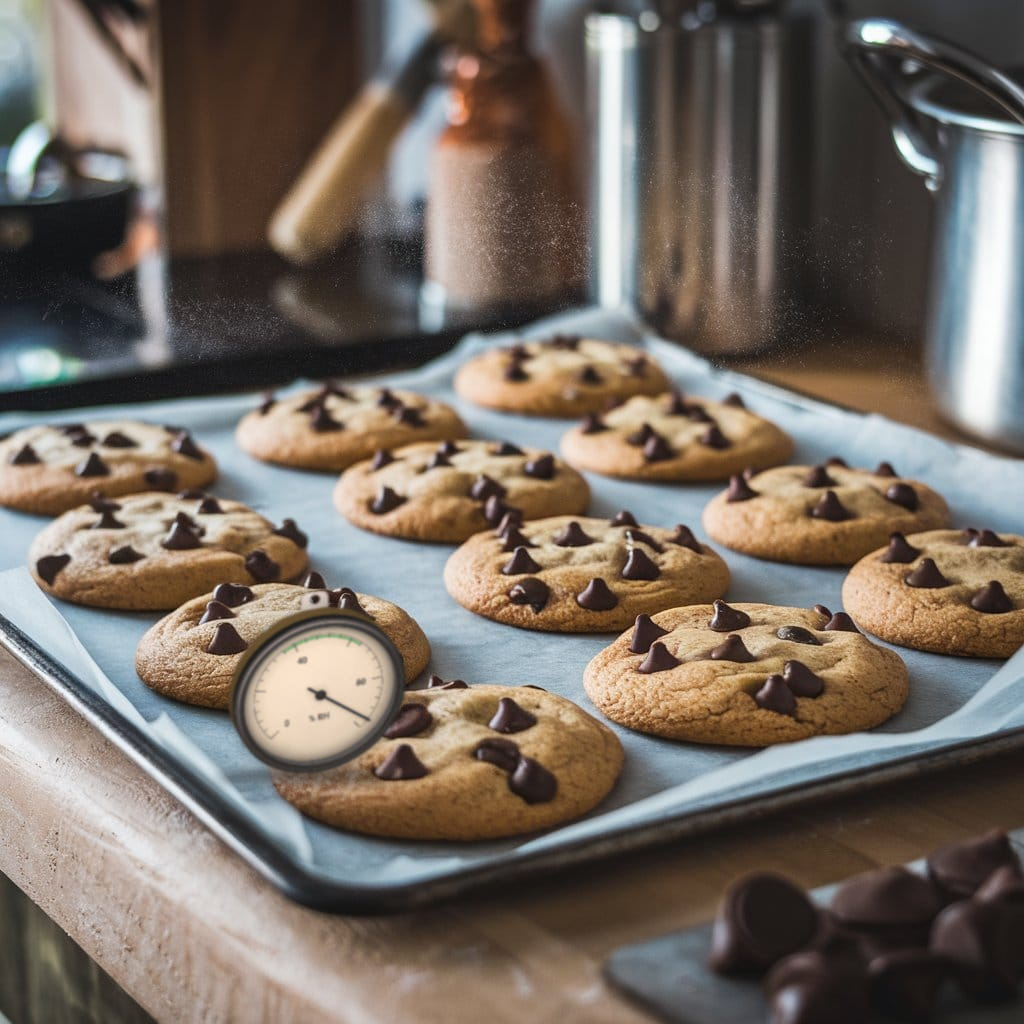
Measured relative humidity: 96 %
